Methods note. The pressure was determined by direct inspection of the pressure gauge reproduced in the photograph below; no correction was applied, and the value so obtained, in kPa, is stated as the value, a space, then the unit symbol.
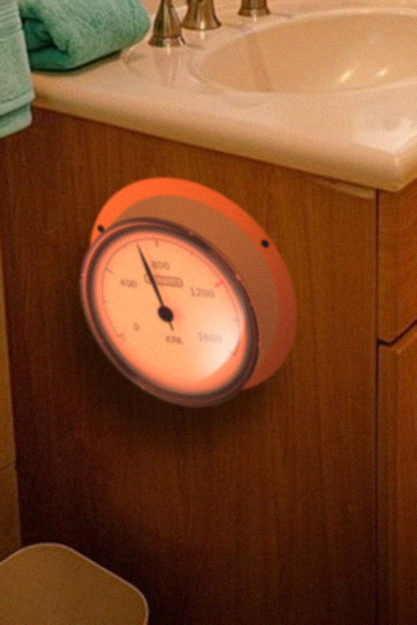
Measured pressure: 700 kPa
